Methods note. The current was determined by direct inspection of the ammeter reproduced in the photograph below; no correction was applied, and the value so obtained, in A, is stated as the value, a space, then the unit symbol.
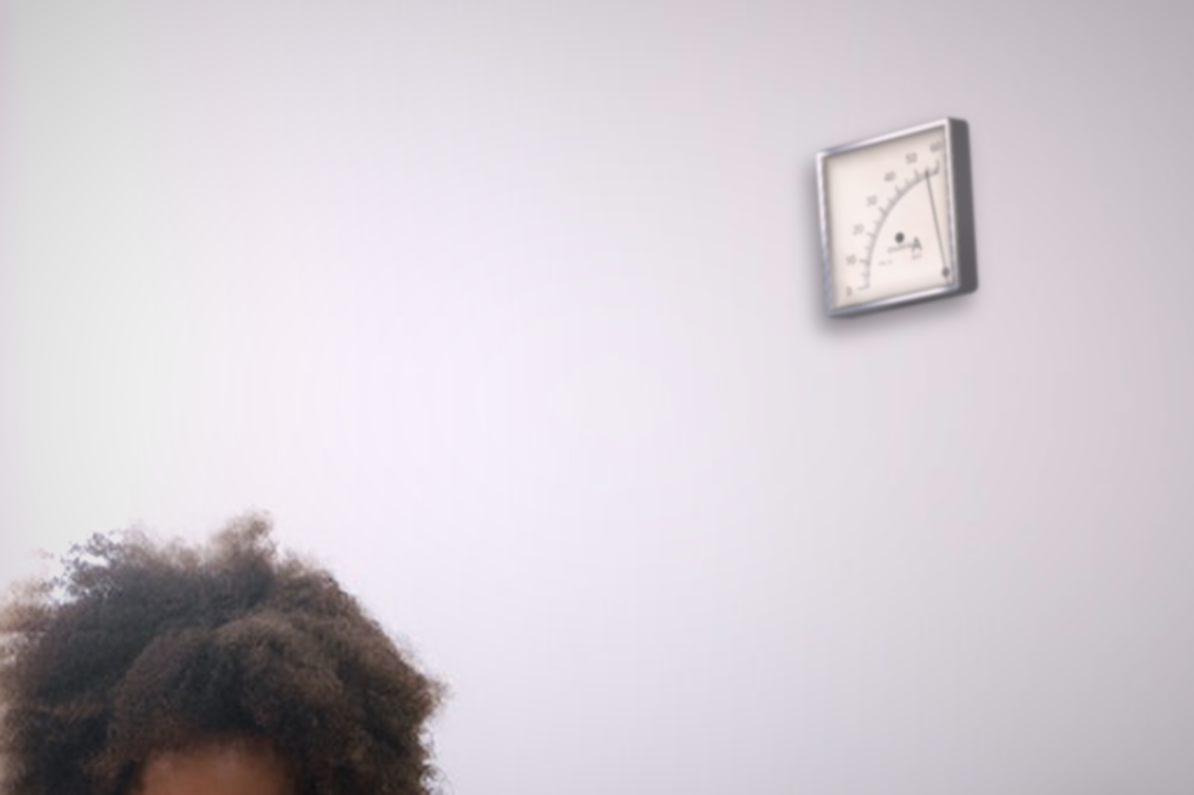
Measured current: 55 A
